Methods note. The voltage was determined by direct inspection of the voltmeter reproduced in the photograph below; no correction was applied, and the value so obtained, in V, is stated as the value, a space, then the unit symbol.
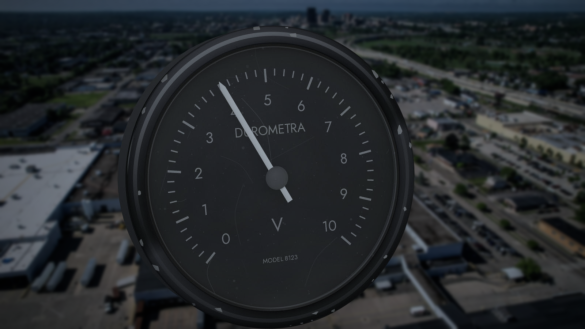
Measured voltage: 4 V
